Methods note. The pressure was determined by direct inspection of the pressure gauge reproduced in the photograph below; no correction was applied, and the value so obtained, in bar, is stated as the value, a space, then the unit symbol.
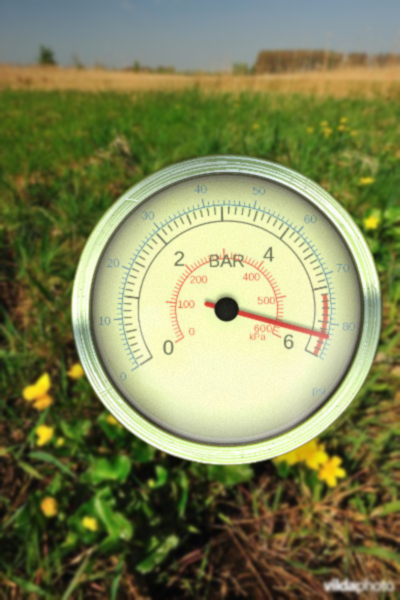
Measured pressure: 5.7 bar
